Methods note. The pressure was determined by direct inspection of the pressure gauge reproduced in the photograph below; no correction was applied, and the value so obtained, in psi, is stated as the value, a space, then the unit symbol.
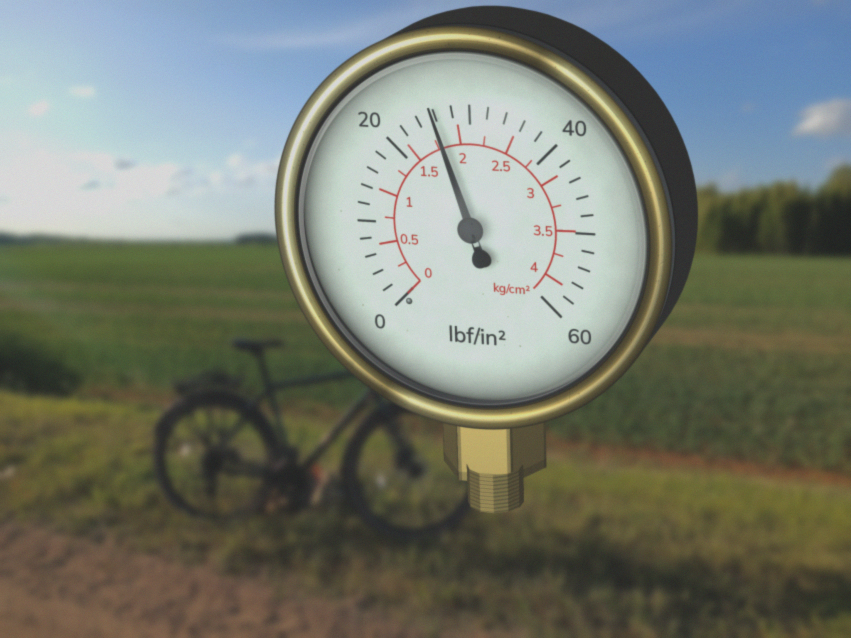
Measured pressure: 26 psi
